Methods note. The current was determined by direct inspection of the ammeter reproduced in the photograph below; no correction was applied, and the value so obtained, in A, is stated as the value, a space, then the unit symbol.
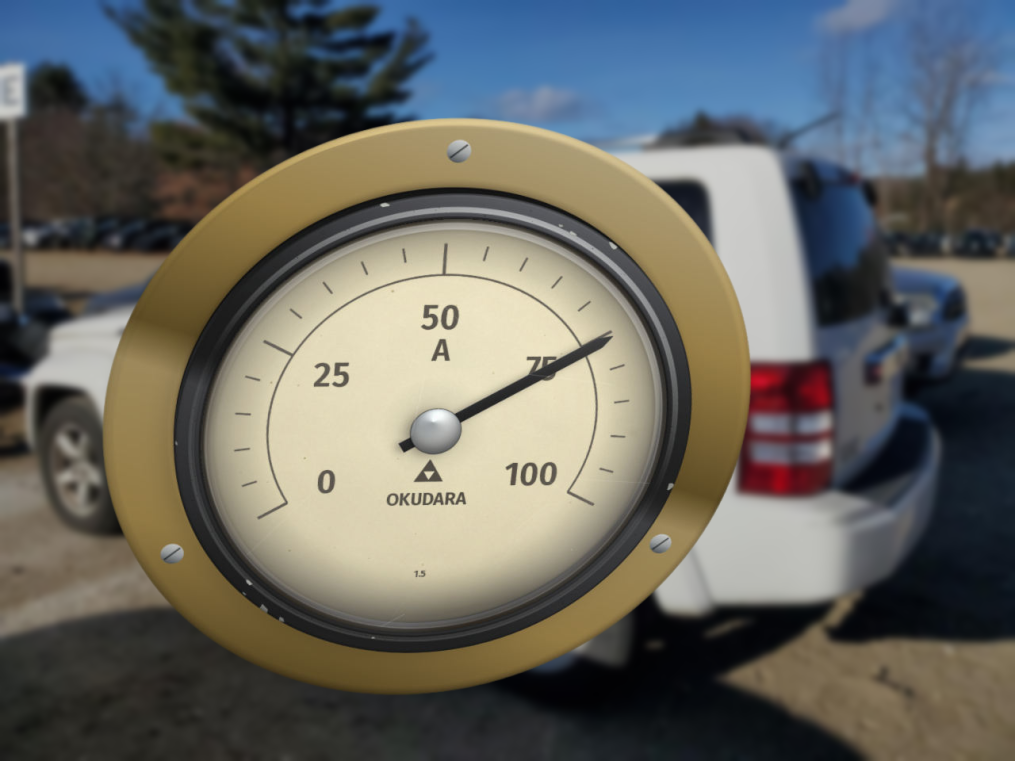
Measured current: 75 A
